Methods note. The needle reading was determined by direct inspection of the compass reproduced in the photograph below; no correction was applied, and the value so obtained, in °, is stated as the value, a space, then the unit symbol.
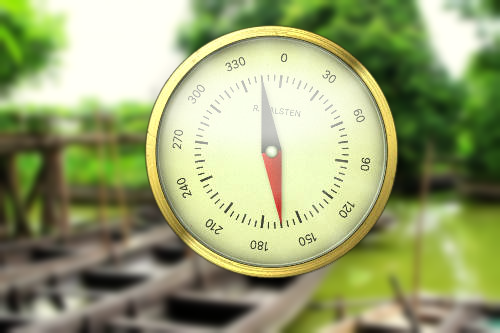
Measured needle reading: 165 °
